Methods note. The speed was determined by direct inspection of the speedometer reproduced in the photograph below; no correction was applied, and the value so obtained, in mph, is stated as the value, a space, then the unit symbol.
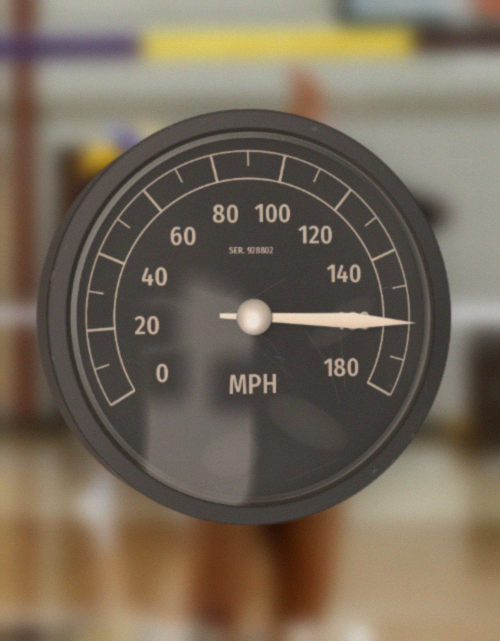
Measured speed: 160 mph
